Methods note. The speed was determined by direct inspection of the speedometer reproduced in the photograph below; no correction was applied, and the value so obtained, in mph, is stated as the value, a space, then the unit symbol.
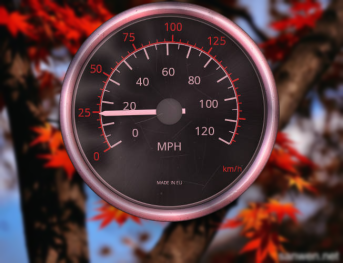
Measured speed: 15 mph
